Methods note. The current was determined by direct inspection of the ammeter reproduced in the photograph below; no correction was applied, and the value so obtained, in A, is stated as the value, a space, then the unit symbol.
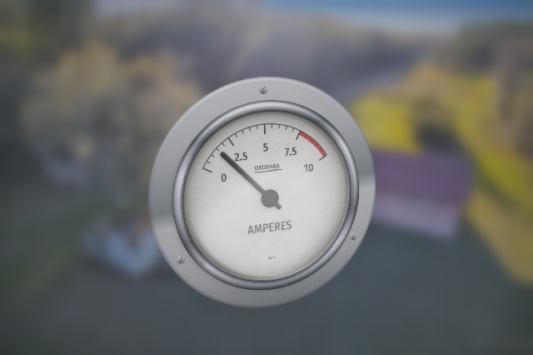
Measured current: 1.5 A
